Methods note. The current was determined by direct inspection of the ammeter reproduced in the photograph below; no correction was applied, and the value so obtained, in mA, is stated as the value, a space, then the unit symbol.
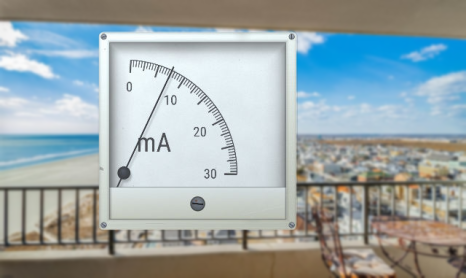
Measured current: 7.5 mA
